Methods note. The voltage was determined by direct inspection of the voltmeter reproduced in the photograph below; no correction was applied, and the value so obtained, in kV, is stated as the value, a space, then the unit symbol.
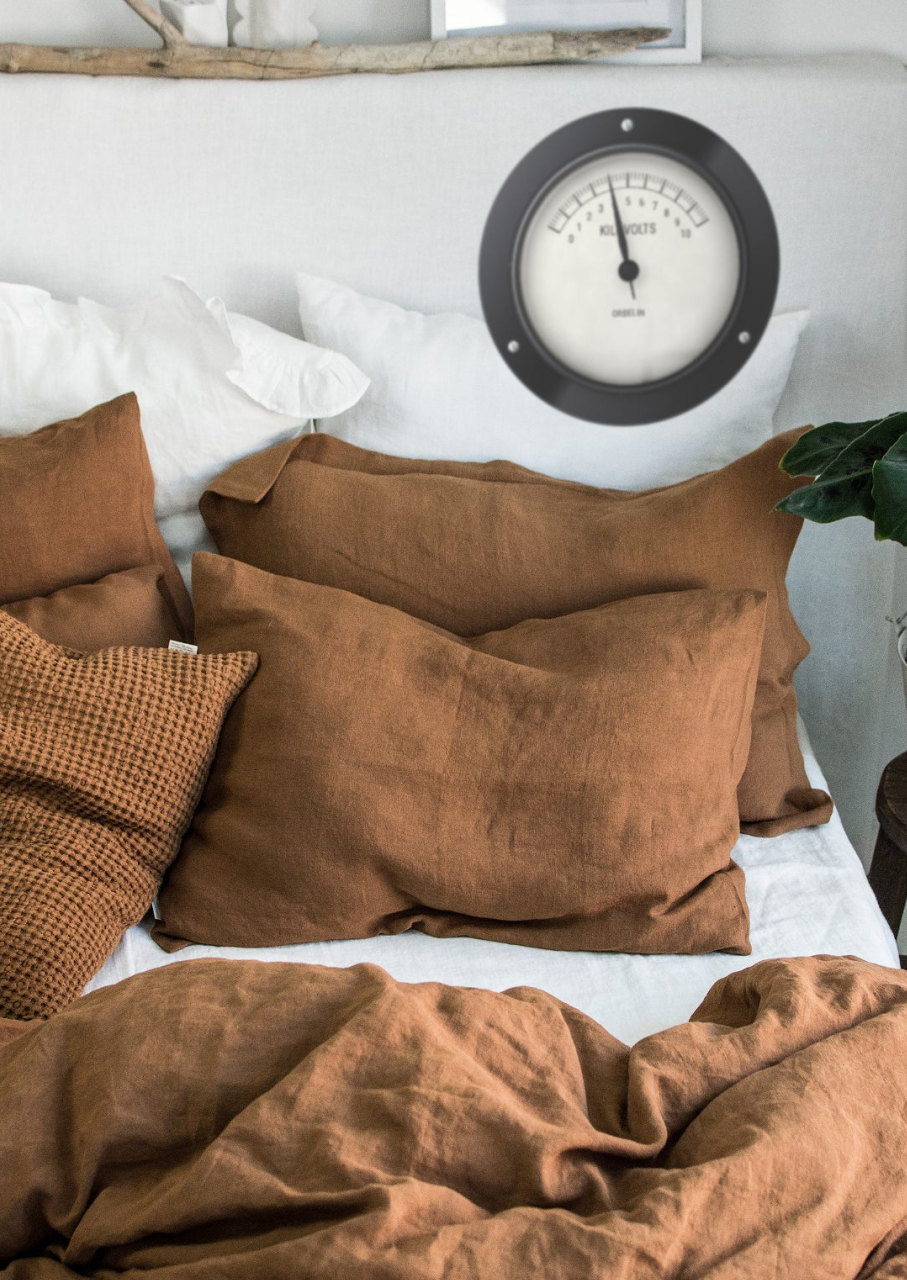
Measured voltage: 4 kV
